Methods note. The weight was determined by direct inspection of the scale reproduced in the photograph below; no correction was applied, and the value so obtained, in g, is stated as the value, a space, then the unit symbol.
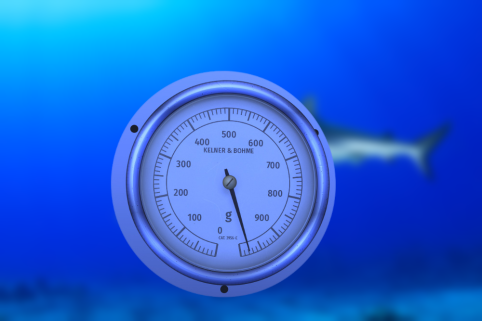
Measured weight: 980 g
